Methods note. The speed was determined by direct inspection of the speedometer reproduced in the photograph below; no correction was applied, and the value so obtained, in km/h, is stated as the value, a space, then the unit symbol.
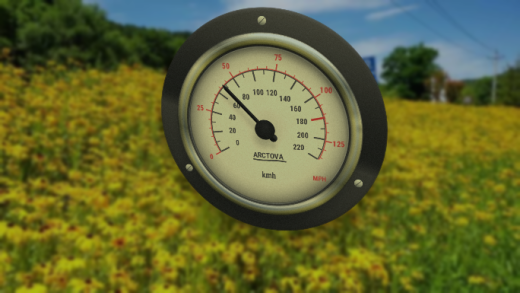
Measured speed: 70 km/h
